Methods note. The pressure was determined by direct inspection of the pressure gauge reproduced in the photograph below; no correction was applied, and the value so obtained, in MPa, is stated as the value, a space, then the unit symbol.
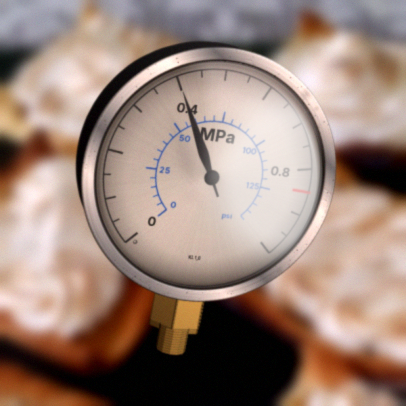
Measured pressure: 0.4 MPa
